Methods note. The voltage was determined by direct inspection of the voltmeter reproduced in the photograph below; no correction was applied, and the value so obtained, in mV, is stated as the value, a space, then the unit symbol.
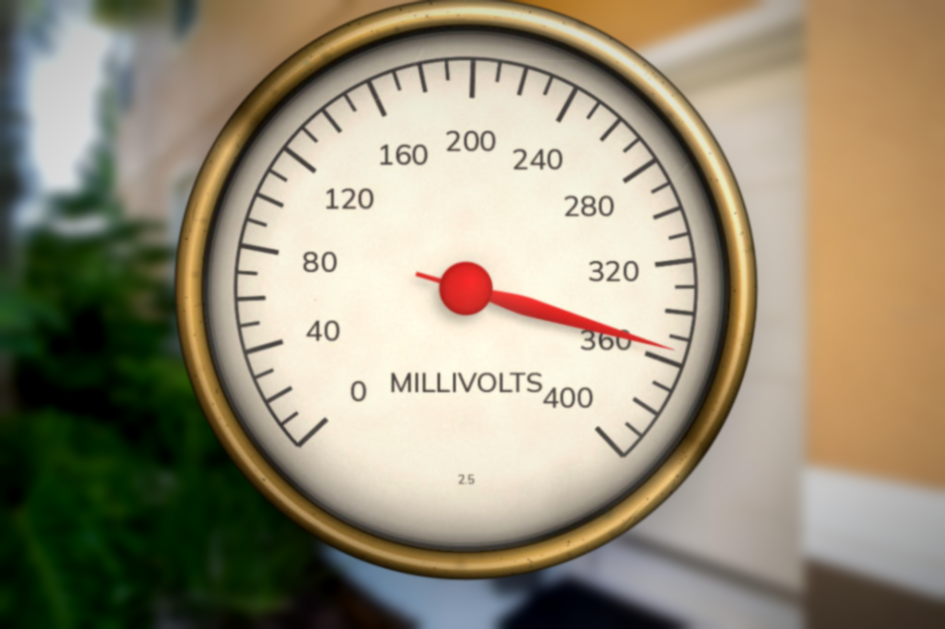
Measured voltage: 355 mV
